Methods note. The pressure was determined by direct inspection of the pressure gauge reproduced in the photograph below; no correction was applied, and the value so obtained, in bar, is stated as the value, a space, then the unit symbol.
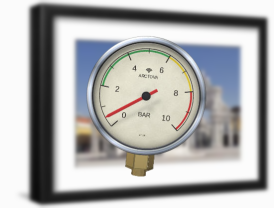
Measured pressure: 0.5 bar
